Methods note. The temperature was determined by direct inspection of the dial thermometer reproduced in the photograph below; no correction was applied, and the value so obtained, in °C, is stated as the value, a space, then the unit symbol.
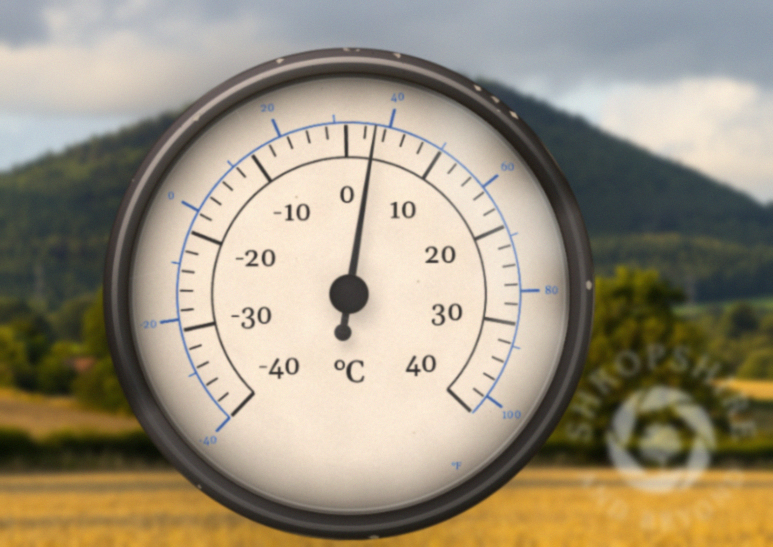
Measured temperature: 3 °C
